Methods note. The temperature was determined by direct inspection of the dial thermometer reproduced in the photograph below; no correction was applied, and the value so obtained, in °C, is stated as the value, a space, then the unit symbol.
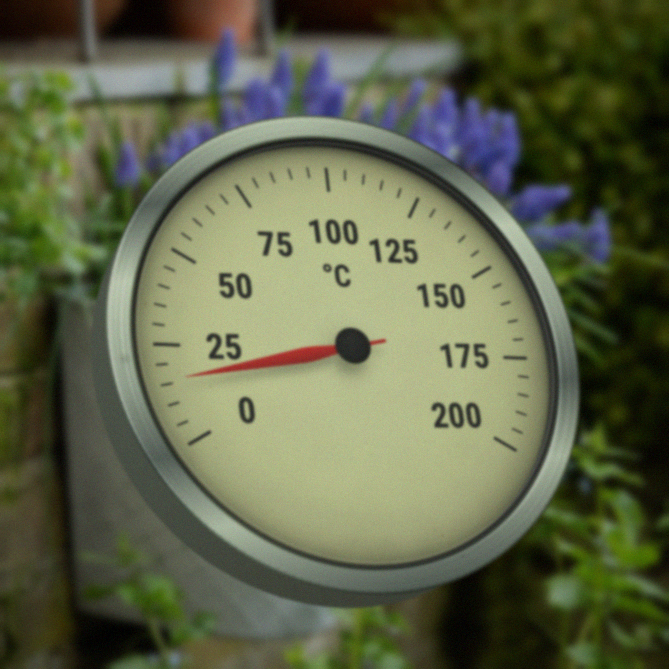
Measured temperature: 15 °C
